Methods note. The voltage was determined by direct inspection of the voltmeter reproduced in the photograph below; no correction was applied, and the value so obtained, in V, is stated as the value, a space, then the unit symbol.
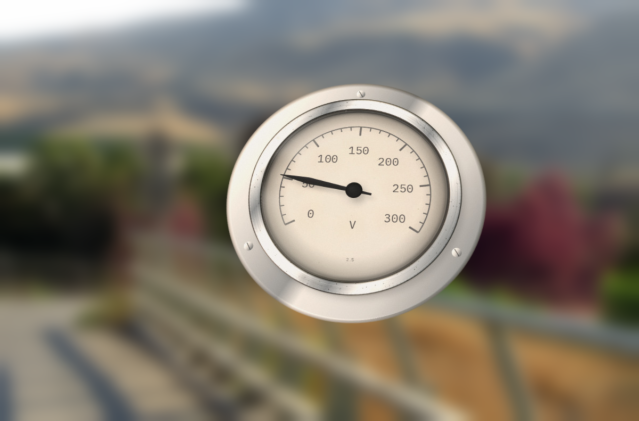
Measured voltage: 50 V
